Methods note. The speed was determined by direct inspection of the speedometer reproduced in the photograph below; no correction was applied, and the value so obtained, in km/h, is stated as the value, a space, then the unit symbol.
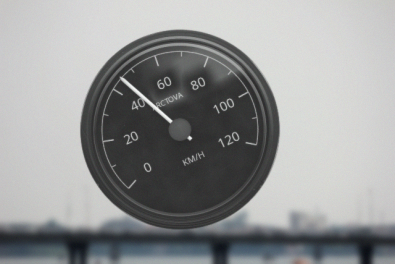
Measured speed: 45 km/h
